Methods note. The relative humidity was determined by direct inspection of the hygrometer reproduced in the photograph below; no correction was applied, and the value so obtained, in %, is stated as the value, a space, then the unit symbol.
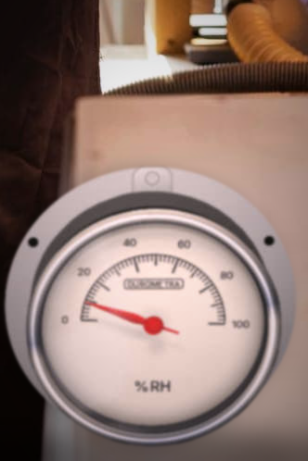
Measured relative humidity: 10 %
